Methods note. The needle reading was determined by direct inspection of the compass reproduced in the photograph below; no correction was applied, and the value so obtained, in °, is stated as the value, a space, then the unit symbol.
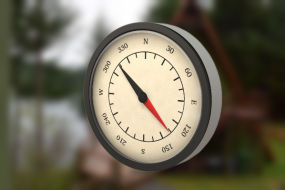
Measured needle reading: 135 °
